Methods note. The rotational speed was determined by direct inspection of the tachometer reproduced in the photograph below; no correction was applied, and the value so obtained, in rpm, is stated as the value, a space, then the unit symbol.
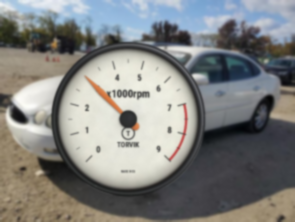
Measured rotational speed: 3000 rpm
